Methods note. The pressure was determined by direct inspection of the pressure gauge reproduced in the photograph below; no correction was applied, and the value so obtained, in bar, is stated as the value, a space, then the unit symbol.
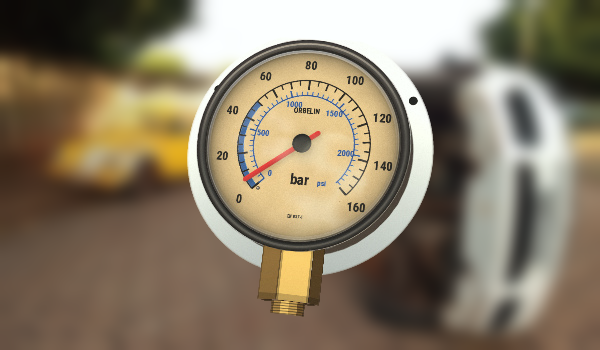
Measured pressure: 5 bar
